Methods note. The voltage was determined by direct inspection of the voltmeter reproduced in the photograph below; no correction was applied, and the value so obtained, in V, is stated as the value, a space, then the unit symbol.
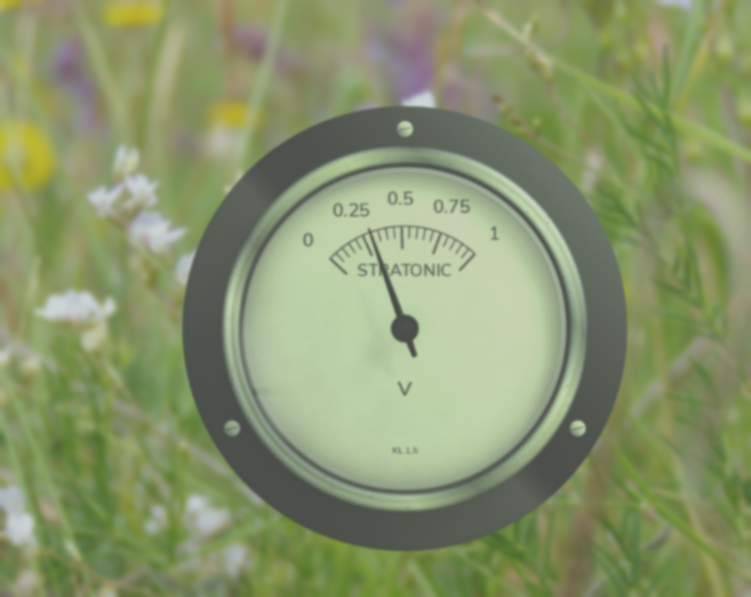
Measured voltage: 0.3 V
